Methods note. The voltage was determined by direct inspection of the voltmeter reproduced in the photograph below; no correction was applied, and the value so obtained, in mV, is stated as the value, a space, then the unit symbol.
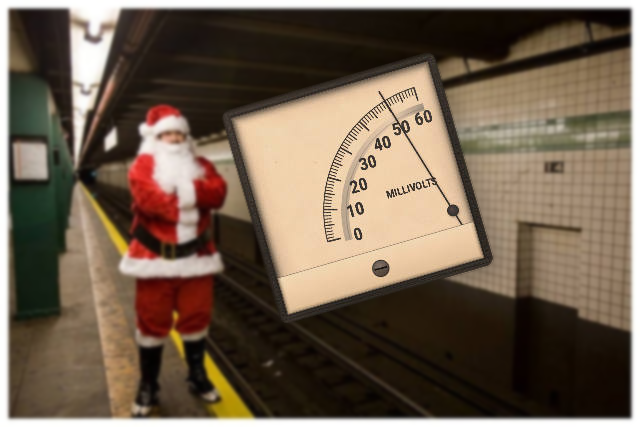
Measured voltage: 50 mV
